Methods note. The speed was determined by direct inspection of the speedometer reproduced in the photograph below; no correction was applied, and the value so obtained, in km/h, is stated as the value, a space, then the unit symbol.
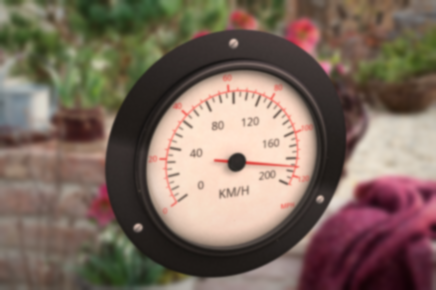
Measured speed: 185 km/h
